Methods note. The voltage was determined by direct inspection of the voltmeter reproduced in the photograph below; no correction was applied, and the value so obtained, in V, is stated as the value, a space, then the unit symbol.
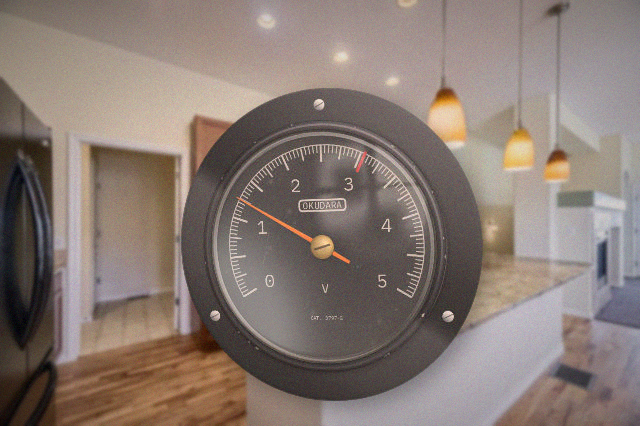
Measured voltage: 1.25 V
